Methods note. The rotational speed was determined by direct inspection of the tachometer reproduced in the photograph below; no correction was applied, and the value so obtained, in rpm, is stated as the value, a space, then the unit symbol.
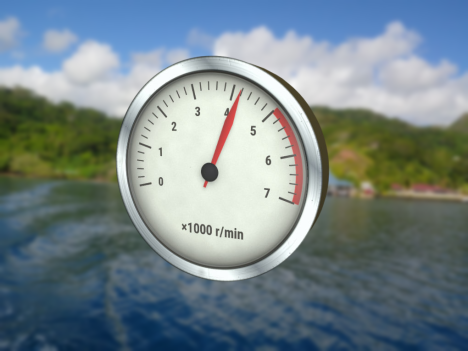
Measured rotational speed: 4200 rpm
